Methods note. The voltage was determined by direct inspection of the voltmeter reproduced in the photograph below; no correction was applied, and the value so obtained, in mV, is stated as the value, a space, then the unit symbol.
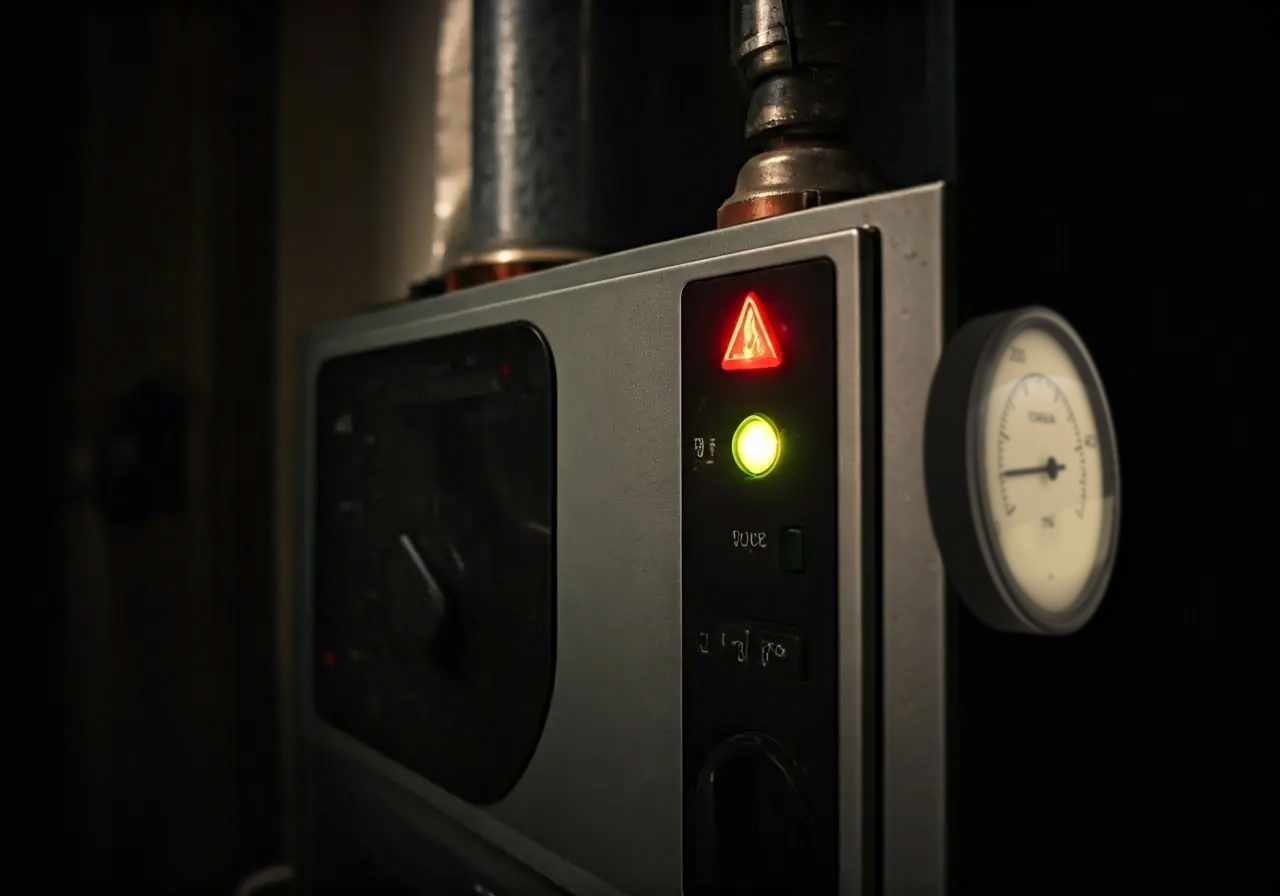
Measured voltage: 50 mV
